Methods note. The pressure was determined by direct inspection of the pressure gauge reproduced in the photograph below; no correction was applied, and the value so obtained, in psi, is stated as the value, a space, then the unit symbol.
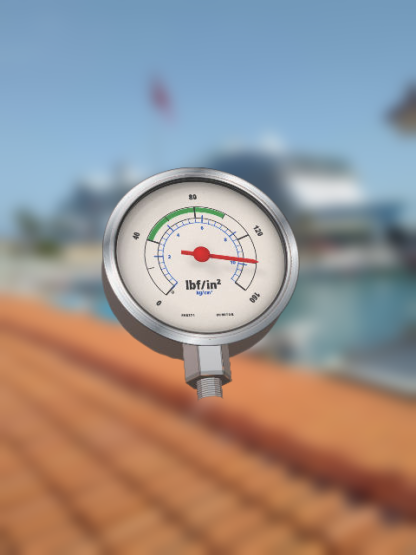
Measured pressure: 140 psi
